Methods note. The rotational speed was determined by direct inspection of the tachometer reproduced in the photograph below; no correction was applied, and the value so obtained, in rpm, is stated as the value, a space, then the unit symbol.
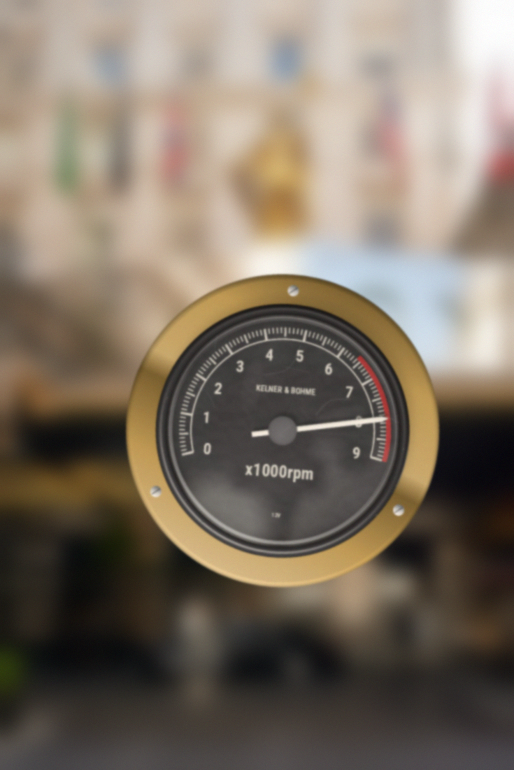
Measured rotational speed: 8000 rpm
